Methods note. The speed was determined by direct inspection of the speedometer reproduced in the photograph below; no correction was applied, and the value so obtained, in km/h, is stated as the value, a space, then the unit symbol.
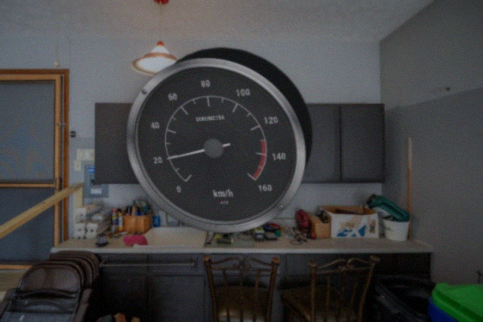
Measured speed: 20 km/h
